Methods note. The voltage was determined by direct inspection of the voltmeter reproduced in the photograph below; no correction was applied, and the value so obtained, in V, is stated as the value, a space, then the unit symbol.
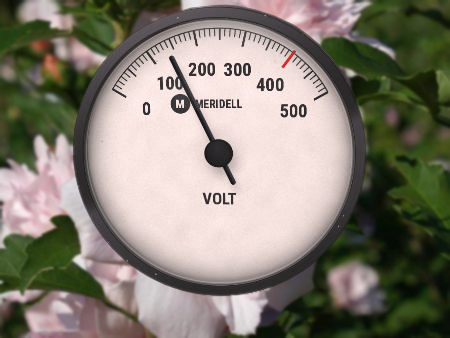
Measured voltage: 140 V
